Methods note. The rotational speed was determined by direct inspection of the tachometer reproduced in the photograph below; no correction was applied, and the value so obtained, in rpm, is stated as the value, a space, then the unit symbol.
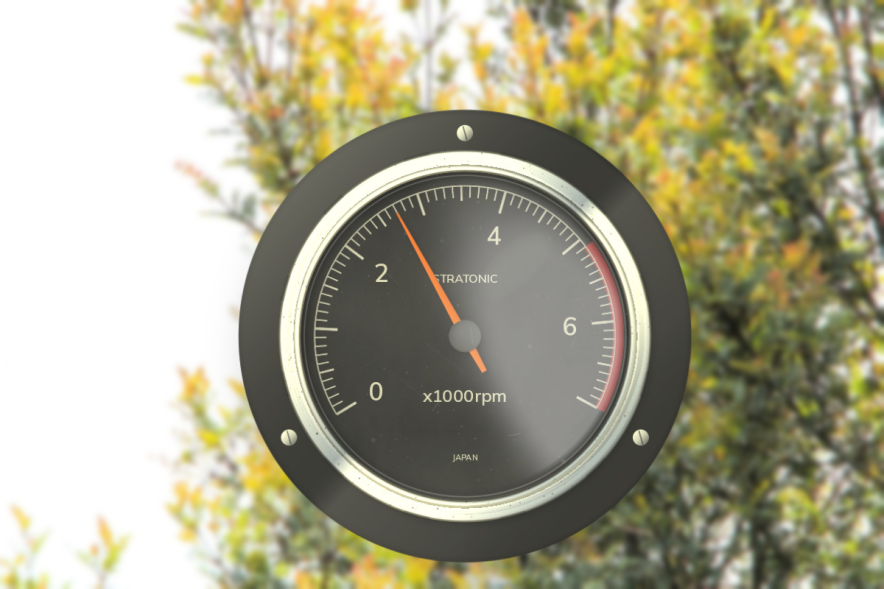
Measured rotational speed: 2700 rpm
